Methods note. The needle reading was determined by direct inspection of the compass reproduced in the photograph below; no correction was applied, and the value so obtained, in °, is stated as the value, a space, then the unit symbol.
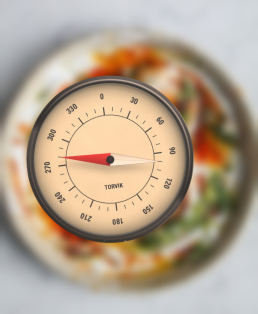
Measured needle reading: 280 °
